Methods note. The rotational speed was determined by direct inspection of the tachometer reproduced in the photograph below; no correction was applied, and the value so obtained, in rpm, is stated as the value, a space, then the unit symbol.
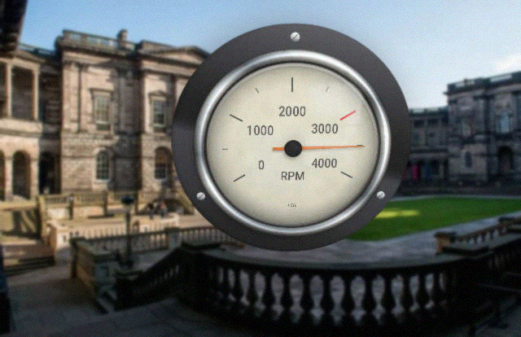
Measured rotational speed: 3500 rpm
